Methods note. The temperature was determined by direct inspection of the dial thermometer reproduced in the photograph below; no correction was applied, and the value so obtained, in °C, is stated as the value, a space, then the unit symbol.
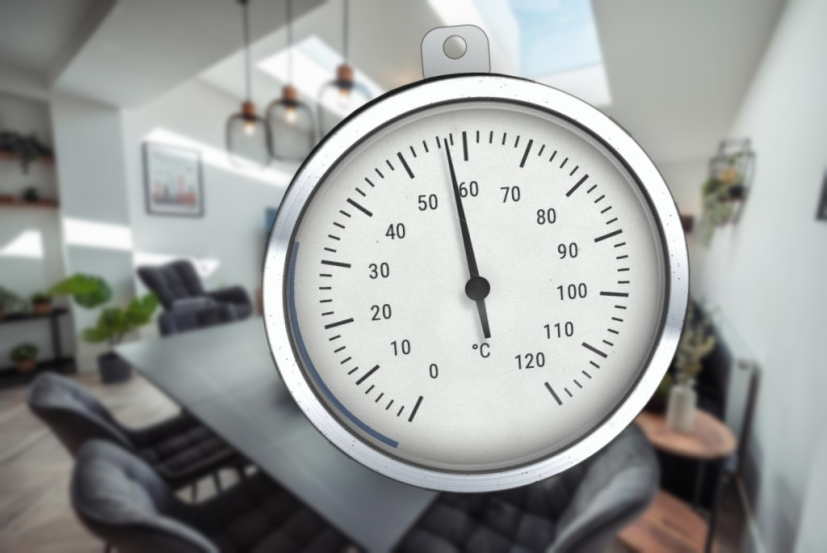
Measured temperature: 57 °C
